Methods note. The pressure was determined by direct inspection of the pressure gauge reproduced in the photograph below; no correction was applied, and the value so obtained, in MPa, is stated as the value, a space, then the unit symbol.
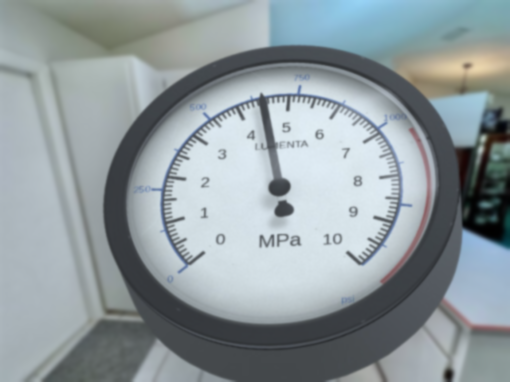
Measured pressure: 4.5 MPa
